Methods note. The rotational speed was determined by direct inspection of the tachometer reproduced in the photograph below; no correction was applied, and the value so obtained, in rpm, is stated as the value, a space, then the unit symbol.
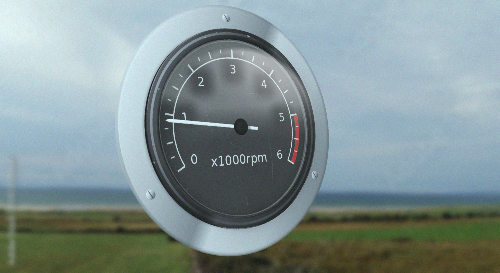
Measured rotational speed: 875 rpm
